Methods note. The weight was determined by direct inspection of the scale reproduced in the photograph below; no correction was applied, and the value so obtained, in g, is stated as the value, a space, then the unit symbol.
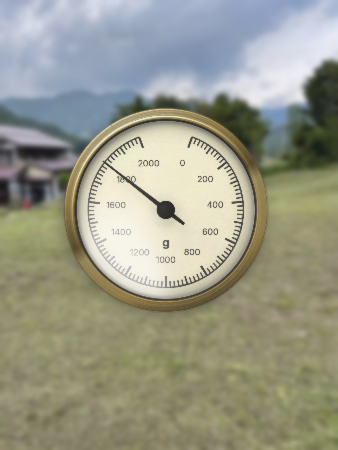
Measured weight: 1800 g
